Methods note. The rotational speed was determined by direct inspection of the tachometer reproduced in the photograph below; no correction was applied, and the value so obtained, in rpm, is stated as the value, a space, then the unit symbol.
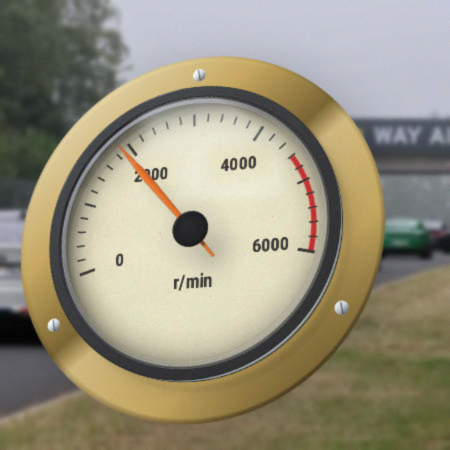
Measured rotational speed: 1900 rpm
